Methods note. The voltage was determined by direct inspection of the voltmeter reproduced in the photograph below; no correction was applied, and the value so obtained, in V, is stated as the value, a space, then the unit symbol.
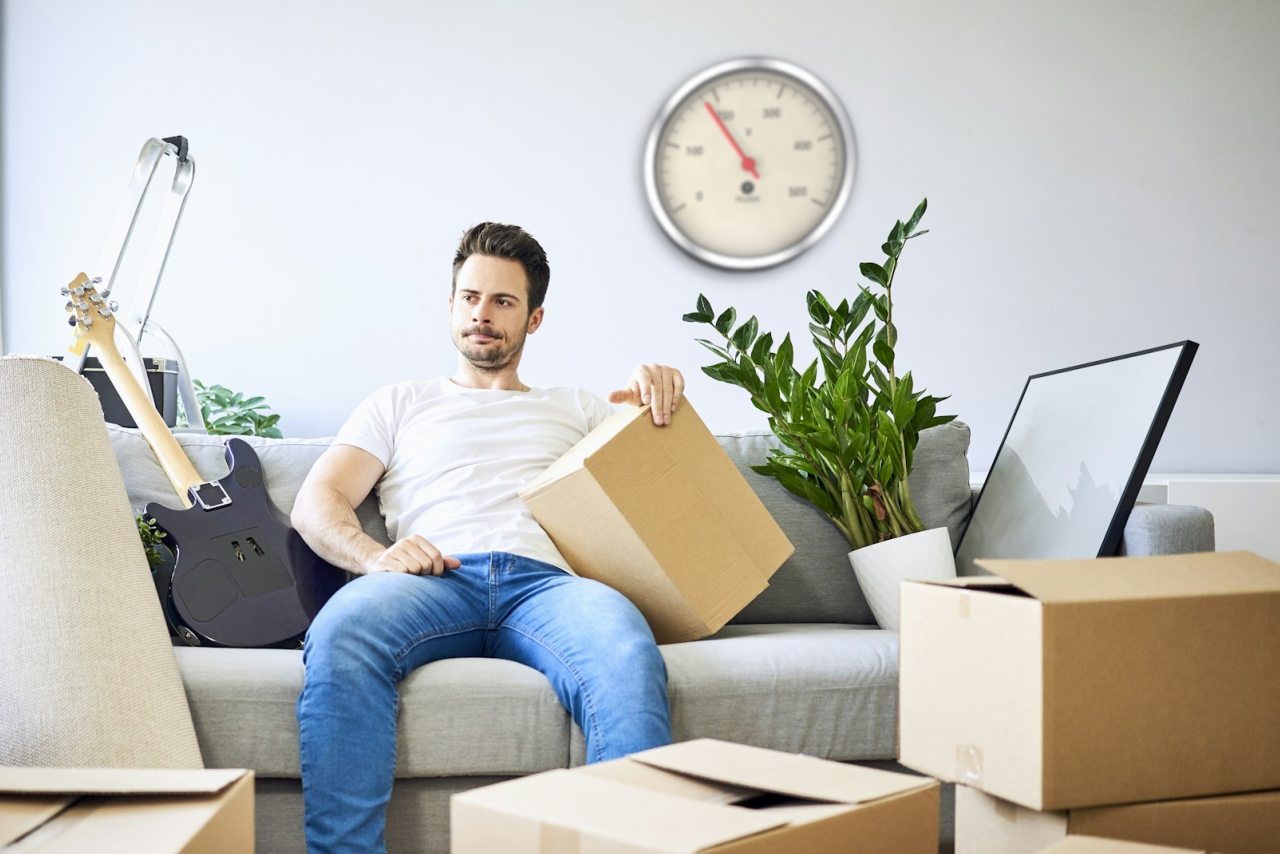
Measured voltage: 180 V
